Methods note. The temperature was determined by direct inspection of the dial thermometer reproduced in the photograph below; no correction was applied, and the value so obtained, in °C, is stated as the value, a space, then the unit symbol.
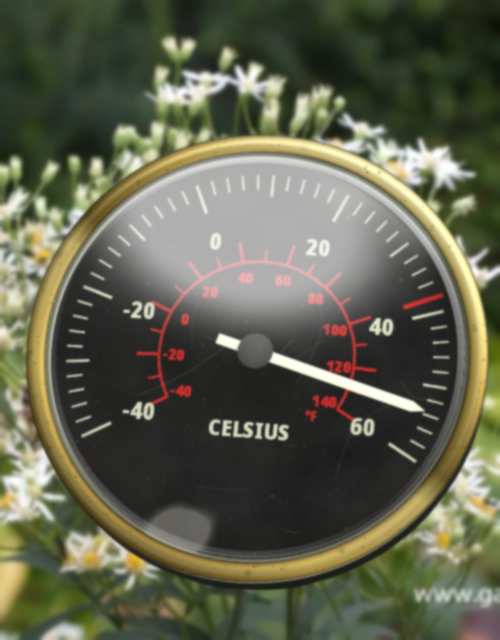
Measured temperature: 54 °C
